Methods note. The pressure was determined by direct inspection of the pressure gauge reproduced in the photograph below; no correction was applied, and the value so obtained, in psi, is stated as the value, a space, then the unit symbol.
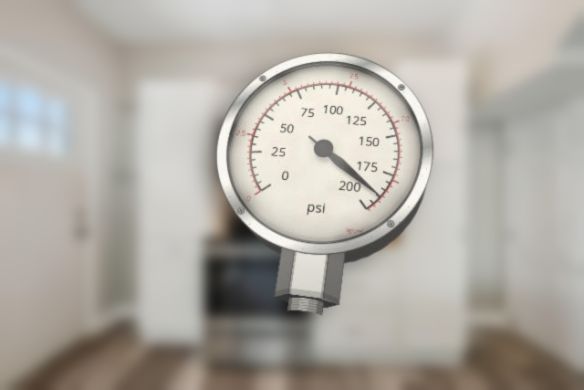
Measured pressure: 190 psi
